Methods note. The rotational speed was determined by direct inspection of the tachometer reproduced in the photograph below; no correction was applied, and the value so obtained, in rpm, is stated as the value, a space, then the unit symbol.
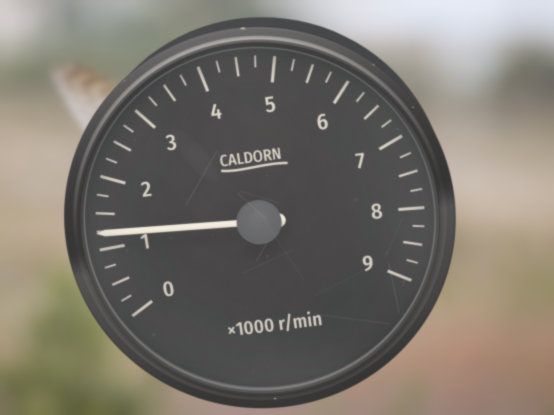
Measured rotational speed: 1250 rpm
